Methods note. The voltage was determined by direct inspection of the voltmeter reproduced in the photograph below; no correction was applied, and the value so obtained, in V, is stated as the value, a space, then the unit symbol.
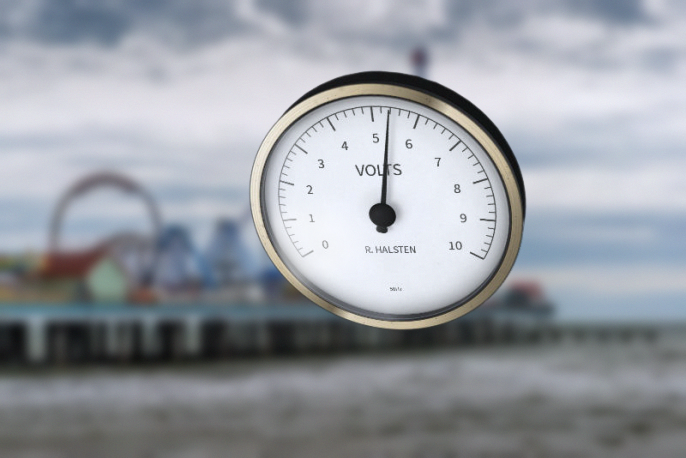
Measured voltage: 5.4 V
